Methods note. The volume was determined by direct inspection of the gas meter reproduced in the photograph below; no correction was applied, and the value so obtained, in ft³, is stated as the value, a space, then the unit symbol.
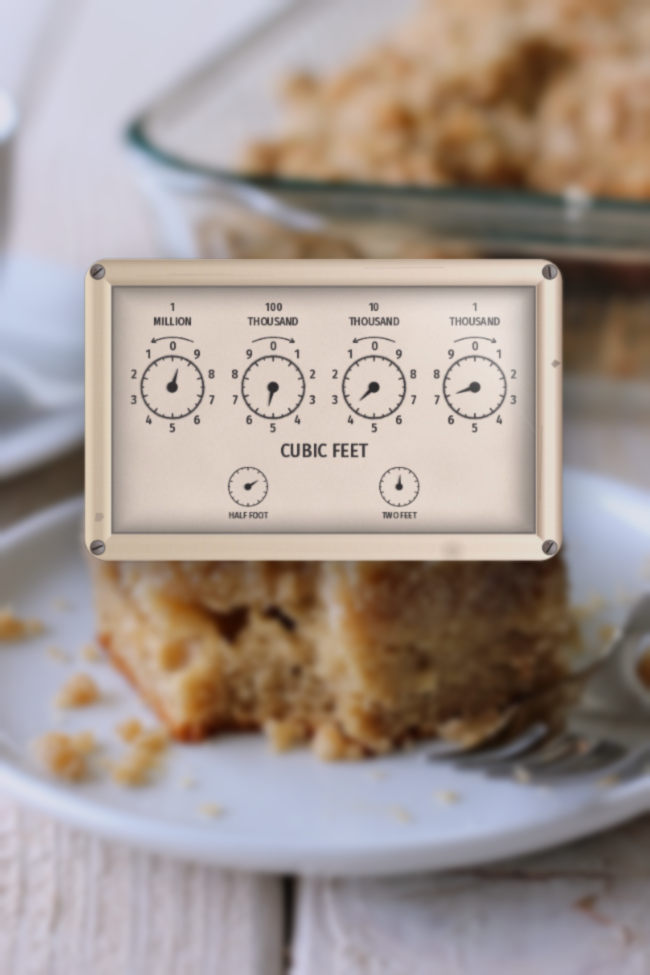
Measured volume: 953700 ft³
